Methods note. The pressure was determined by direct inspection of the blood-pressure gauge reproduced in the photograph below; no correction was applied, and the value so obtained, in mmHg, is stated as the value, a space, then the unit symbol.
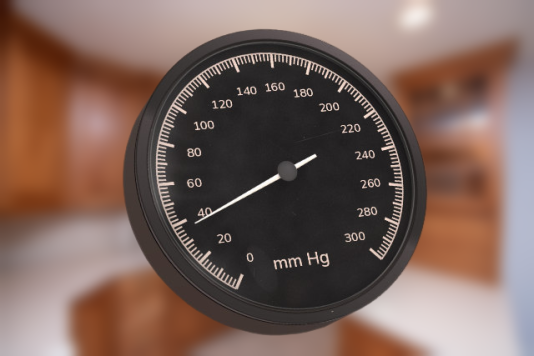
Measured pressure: 36 mmHg
